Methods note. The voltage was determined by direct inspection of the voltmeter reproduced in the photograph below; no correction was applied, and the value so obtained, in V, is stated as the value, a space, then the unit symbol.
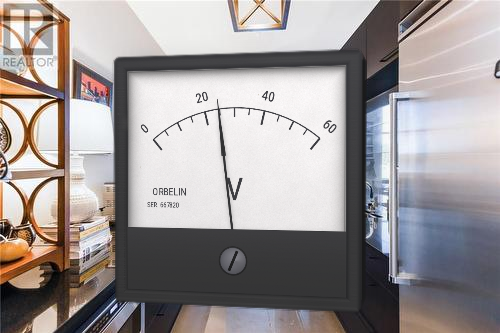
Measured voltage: 25 V
